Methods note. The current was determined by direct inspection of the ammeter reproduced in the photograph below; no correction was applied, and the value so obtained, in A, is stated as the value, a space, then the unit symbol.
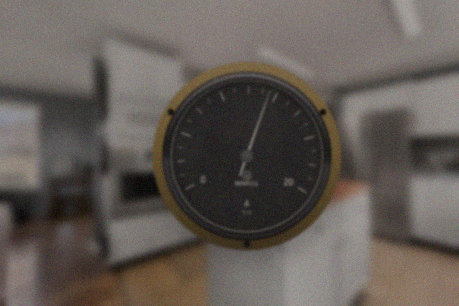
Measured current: 11.5 A
